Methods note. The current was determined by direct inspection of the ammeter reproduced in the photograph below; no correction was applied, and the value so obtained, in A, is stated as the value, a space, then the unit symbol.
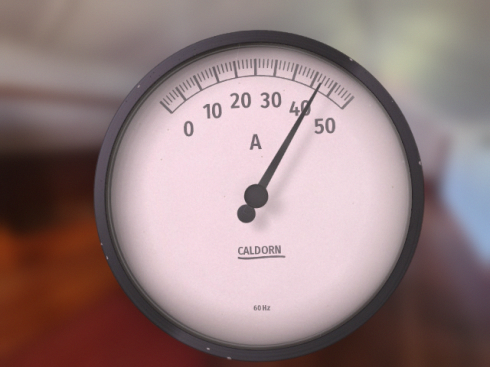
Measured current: 42 A
